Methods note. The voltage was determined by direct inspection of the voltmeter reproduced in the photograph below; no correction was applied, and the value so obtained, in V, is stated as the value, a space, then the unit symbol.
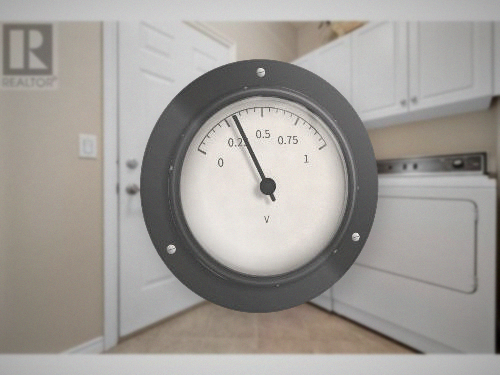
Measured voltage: 0.3 V
